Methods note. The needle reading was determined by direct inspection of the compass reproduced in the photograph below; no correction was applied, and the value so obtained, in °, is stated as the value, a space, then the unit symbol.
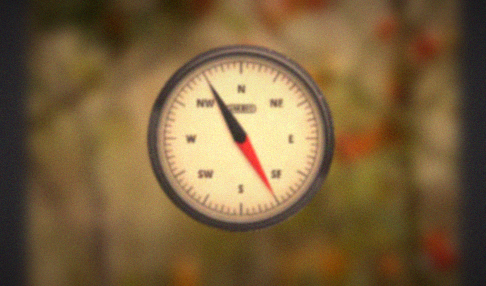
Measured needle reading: 150 °
